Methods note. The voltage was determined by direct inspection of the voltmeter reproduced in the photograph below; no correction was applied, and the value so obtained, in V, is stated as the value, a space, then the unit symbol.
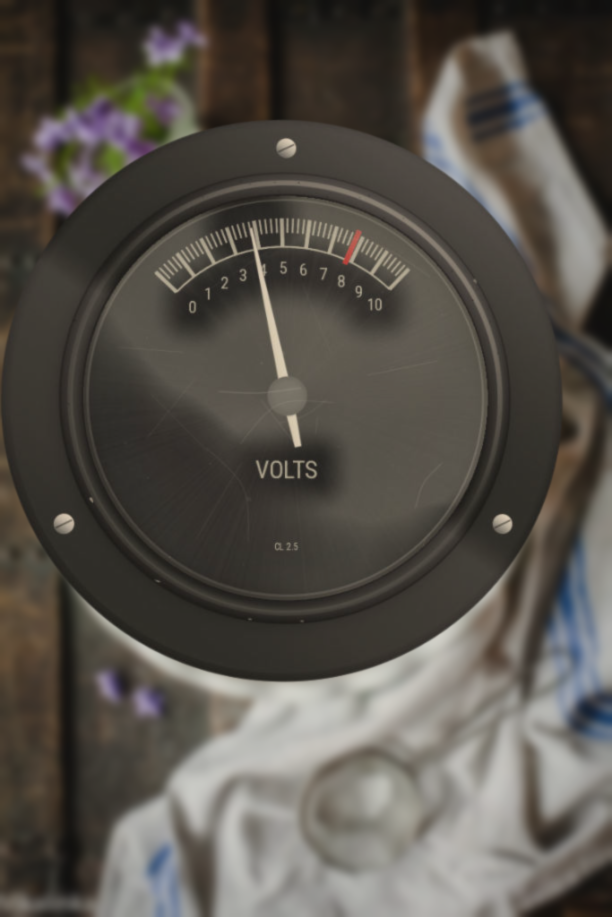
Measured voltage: 3.8 V
